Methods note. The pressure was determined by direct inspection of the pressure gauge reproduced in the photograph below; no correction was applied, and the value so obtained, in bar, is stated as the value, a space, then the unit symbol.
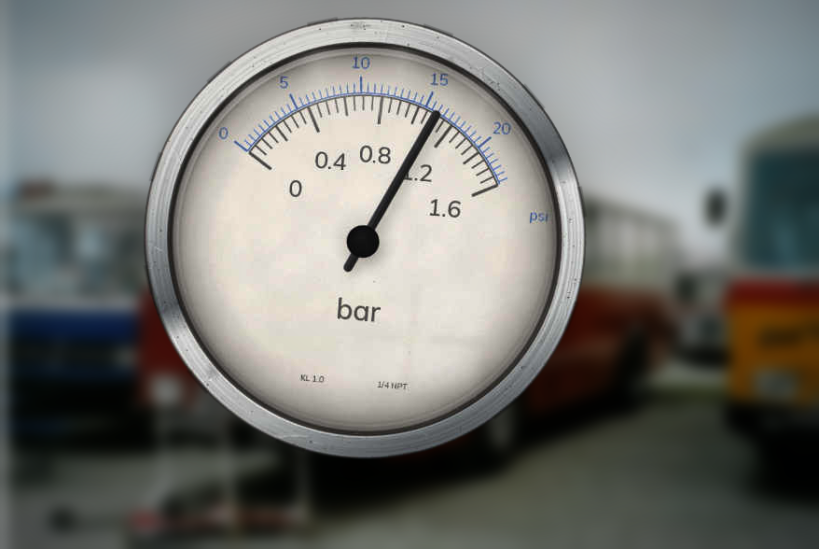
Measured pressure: 1.1 bar
